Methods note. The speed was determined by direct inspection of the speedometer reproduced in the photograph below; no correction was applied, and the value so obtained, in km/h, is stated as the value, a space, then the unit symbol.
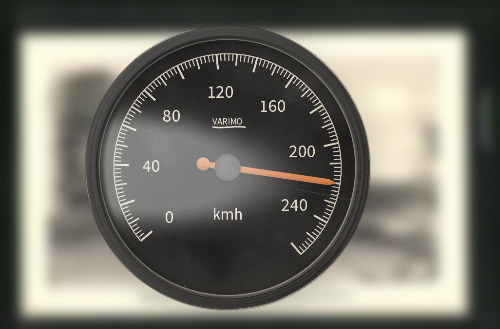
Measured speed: 220 km/h
